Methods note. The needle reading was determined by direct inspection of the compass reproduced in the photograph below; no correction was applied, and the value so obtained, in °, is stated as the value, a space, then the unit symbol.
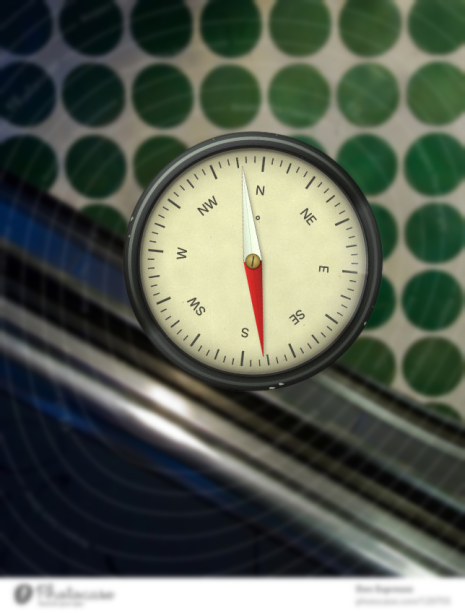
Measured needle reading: 167.5 °
